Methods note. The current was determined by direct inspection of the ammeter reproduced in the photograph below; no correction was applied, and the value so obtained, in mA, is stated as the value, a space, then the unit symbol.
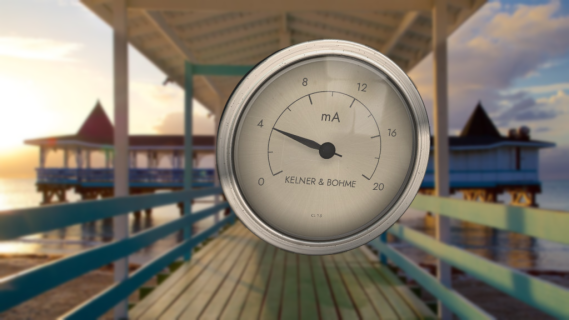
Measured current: 4 mA
